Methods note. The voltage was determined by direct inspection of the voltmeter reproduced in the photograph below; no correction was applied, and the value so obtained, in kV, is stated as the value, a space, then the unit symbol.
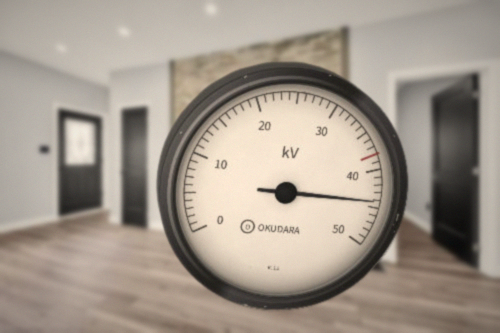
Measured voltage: 44 kV
